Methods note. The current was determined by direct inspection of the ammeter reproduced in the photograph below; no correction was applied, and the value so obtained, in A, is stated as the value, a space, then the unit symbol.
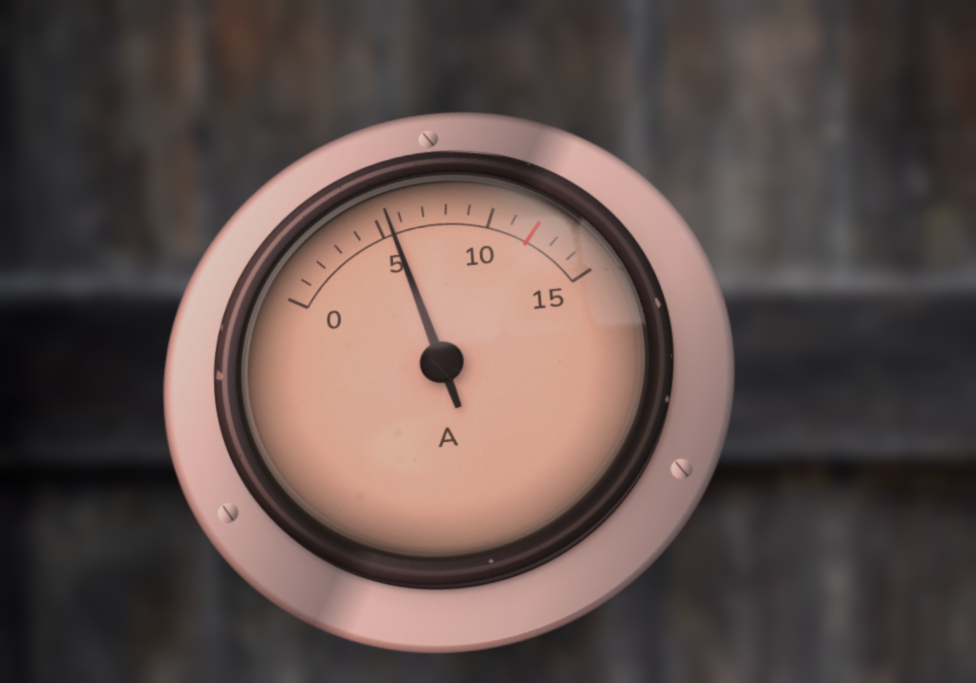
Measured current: 5.5 A
